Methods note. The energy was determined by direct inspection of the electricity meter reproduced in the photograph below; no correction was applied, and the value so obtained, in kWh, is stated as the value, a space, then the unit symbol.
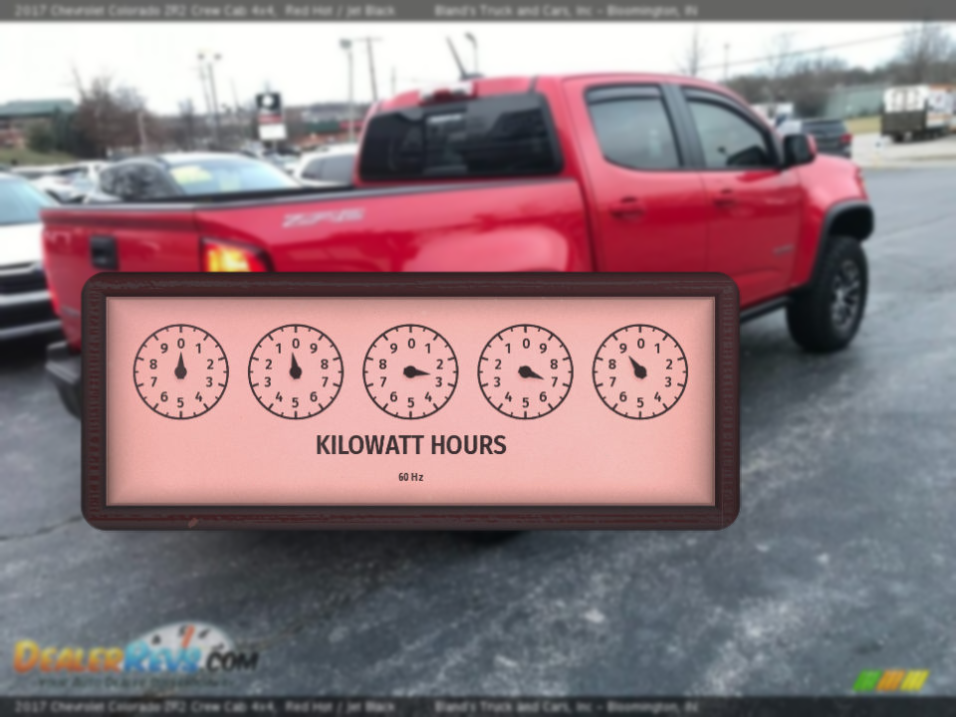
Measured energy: 269 kWh
